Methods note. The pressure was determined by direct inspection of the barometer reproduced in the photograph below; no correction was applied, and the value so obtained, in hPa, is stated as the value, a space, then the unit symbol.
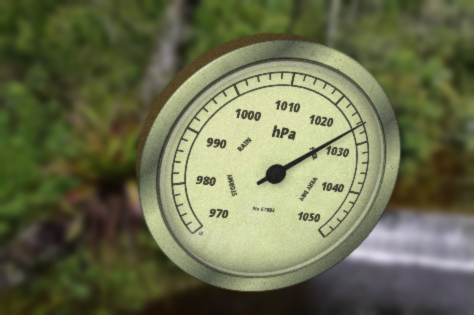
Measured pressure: 1026 hPa
